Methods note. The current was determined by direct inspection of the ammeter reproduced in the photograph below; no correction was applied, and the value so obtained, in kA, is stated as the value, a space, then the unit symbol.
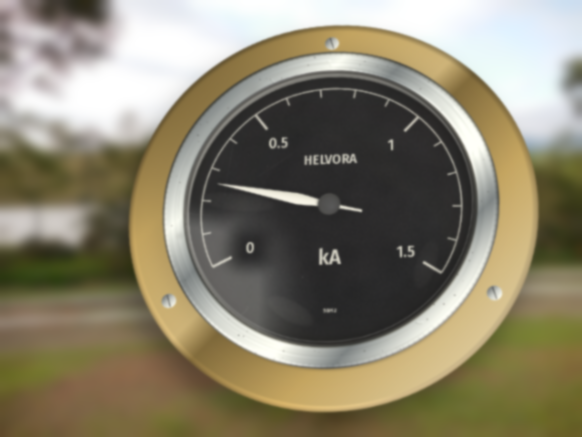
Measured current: 0.25 kA
